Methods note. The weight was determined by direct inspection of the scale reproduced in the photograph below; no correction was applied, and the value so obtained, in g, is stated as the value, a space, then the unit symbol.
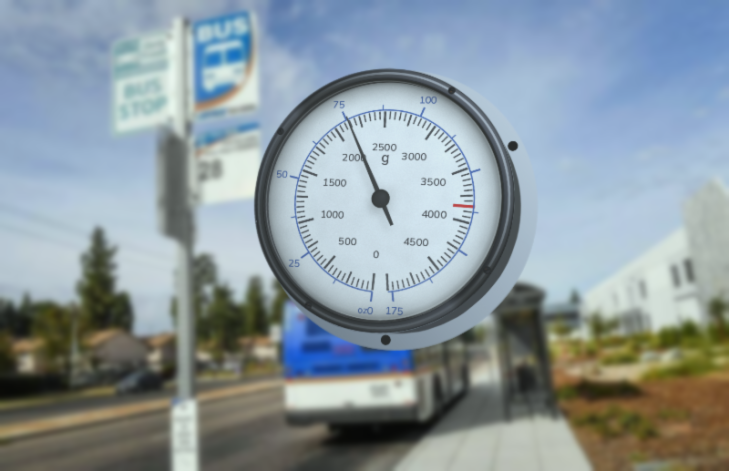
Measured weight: 2150 g
